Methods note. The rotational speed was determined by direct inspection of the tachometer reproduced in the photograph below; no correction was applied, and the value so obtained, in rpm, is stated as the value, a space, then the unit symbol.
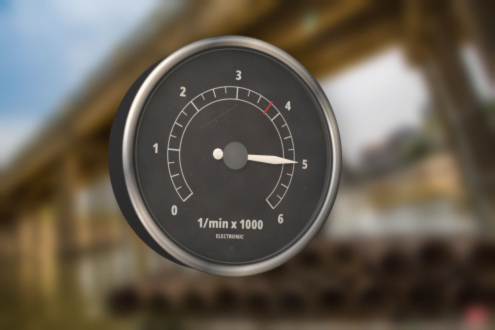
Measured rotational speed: 5000 rpm
